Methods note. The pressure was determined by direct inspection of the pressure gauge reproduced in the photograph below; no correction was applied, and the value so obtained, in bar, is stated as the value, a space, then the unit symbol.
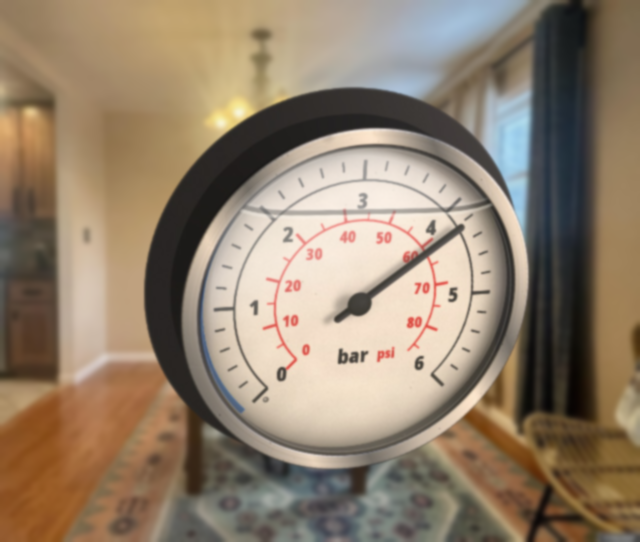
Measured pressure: 4.2 bar
